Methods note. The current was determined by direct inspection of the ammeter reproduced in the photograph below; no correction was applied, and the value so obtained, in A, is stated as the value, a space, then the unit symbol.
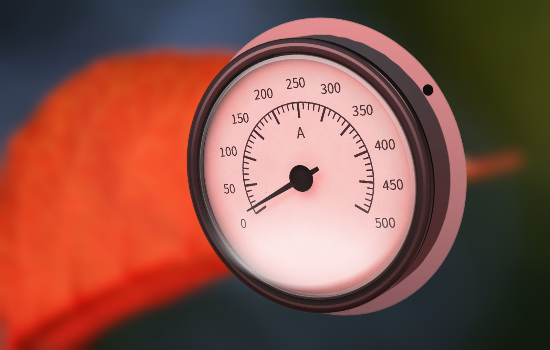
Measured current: 10 A
